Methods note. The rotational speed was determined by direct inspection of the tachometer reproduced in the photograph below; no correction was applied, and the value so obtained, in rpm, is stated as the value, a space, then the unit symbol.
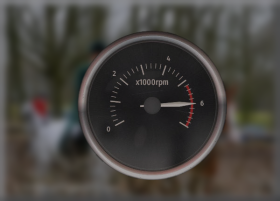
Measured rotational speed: 6000 rpm
